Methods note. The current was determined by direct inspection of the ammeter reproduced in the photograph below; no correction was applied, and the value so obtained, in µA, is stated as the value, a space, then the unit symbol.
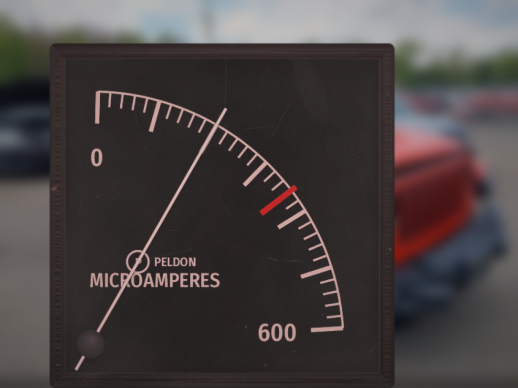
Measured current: 200 µA
